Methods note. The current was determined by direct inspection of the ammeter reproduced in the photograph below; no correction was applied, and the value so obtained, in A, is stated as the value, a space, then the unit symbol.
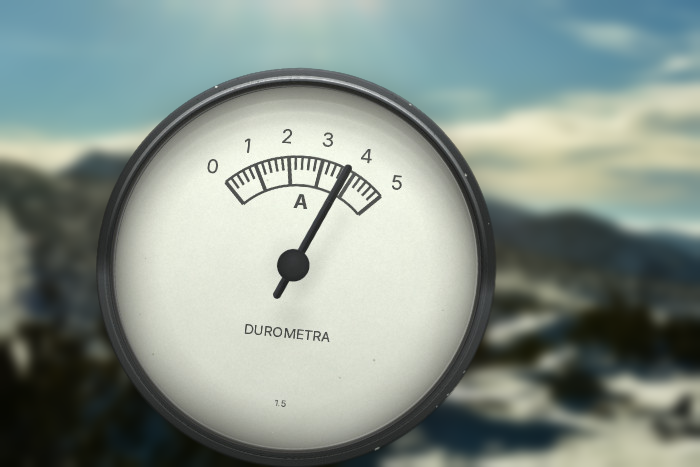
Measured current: 3.8 A
